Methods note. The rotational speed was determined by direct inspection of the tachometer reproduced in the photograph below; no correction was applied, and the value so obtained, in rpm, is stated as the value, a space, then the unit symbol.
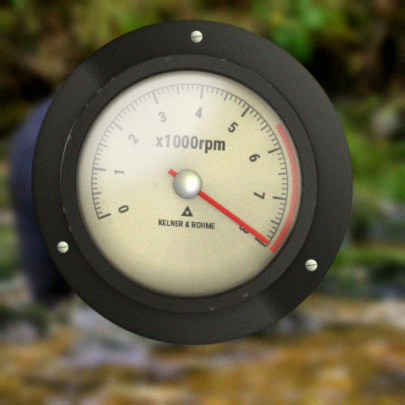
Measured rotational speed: 7900 rpm
